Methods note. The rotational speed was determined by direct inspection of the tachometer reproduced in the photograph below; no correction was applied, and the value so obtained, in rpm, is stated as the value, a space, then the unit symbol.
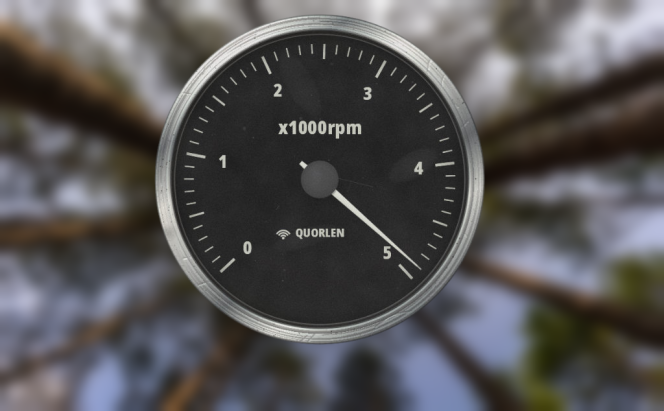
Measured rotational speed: 4900 rpm
